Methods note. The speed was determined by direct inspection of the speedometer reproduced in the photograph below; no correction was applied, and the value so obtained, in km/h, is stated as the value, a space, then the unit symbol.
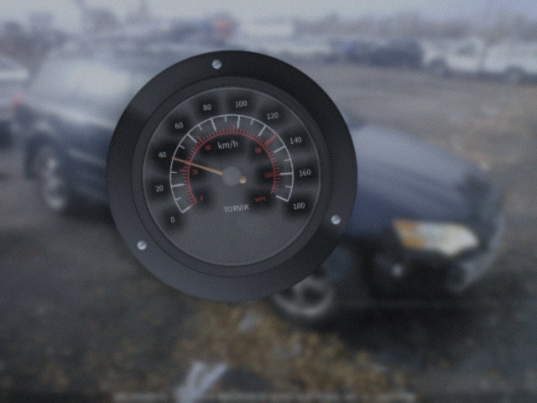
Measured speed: 40 km/h
